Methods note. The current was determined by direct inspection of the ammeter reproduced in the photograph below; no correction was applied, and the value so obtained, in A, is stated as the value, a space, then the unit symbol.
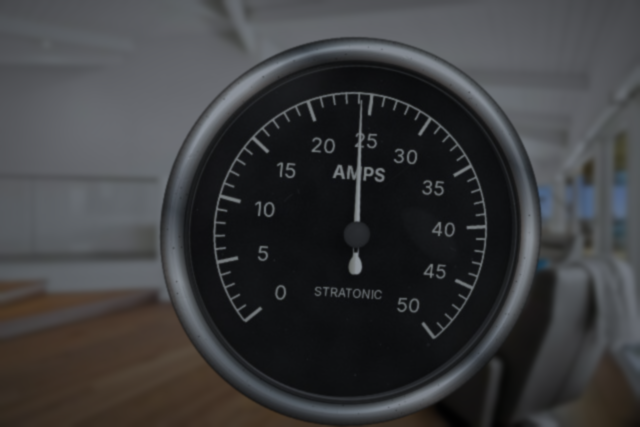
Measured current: 24 A
